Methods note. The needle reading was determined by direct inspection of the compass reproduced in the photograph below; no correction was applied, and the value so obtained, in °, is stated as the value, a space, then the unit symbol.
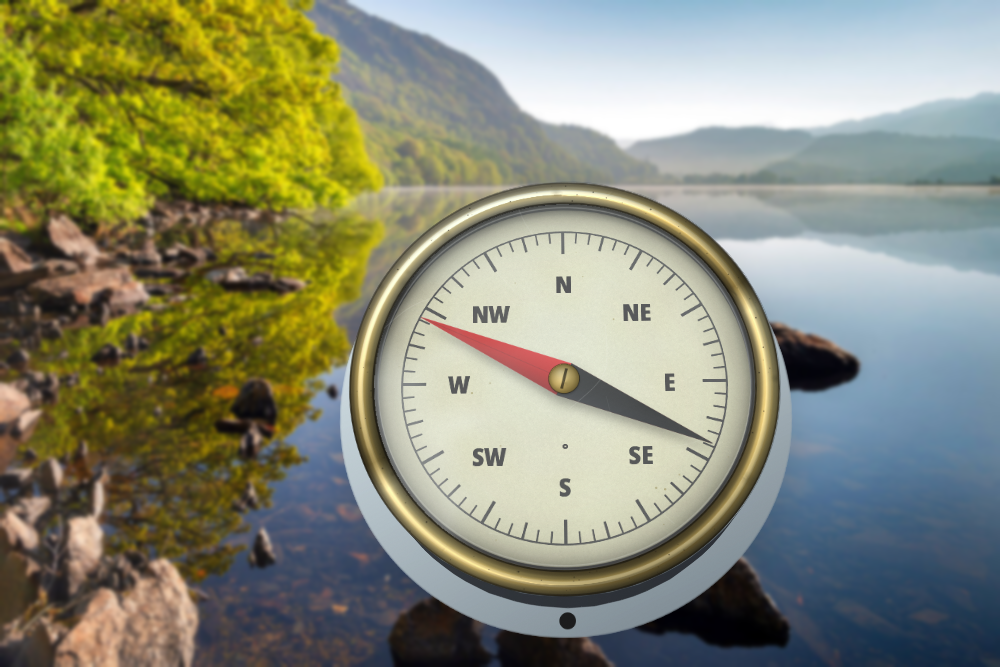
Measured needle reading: 295 °
